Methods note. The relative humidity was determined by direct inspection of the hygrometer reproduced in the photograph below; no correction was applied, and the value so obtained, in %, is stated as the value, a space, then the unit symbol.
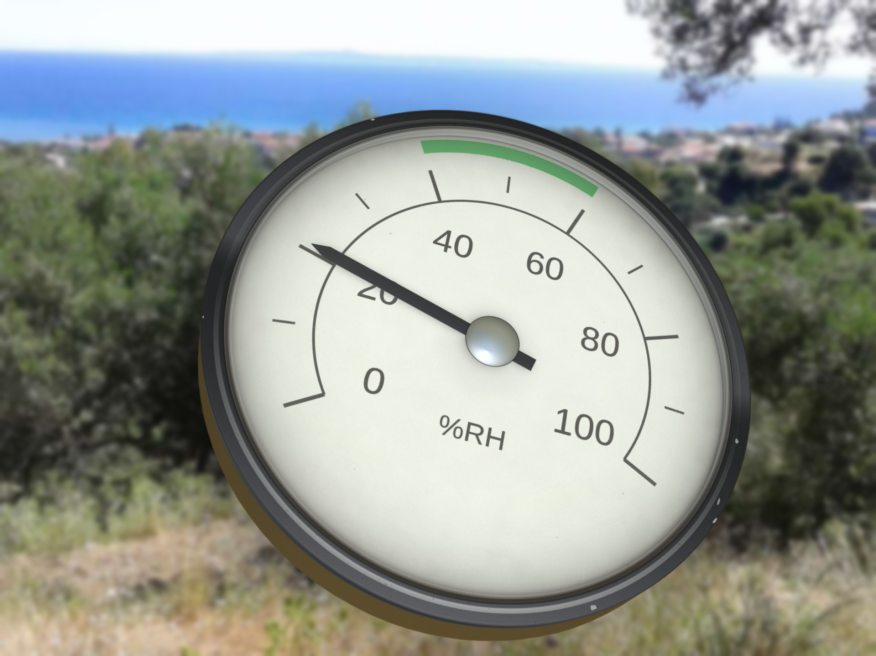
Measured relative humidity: 20 %
